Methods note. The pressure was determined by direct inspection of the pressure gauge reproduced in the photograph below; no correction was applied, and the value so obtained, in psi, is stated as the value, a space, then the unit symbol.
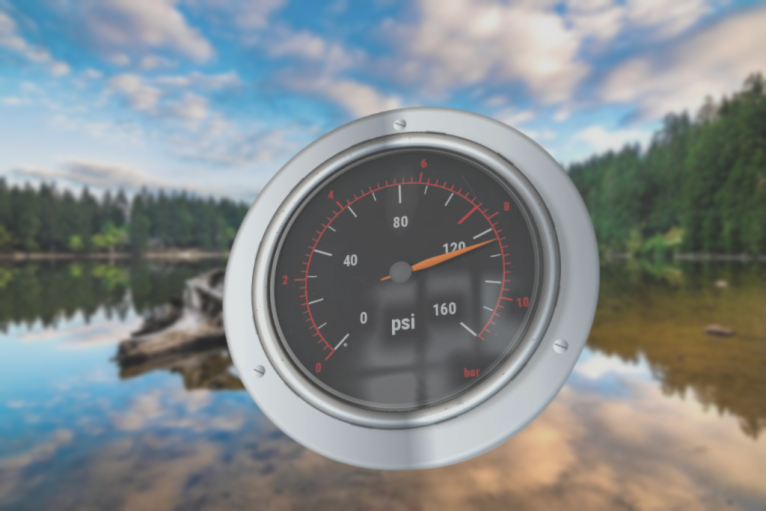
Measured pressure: 125 psi
